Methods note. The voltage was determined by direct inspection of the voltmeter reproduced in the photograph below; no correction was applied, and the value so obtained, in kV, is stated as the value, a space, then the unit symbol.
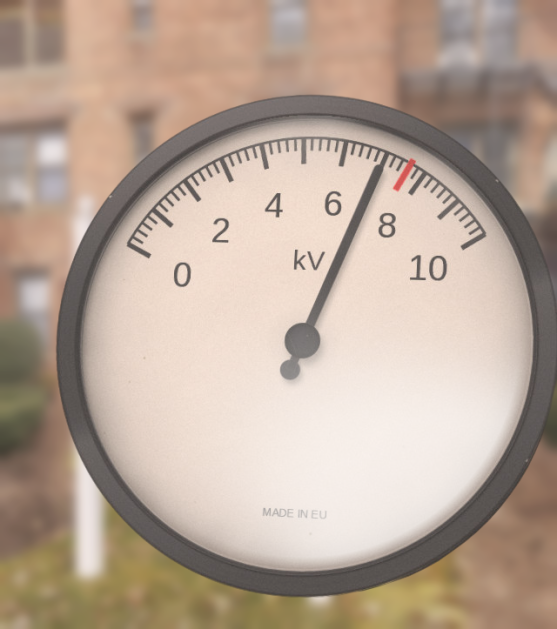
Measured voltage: 7 kV
